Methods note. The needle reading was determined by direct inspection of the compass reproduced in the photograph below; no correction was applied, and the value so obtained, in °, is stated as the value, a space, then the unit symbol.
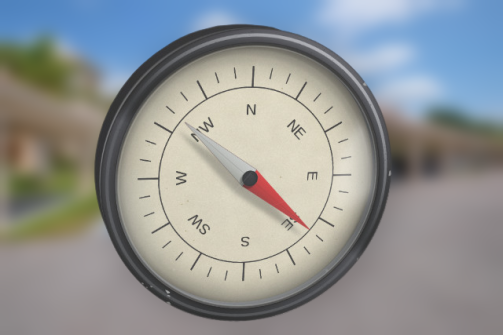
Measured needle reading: 130 °
